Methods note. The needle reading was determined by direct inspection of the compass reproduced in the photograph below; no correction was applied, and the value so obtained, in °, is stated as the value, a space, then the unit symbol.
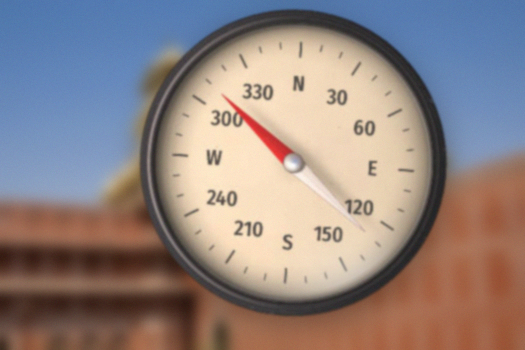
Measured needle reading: 310 °
